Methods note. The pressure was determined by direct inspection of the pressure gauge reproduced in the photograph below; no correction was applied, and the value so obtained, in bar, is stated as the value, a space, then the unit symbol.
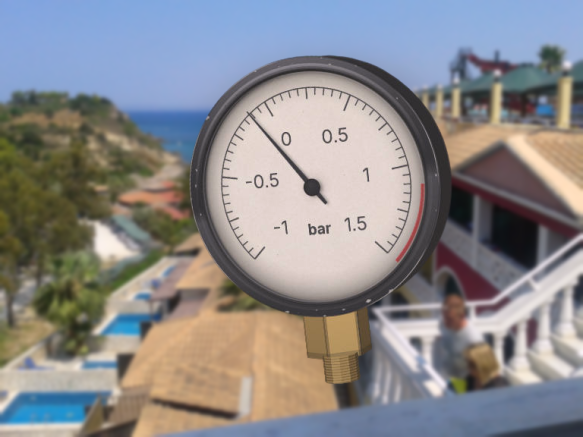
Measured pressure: -0.1 bar
